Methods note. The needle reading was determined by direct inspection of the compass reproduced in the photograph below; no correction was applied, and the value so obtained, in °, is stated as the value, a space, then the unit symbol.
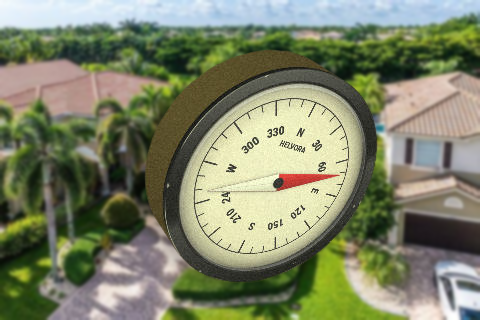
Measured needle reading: 70 °
